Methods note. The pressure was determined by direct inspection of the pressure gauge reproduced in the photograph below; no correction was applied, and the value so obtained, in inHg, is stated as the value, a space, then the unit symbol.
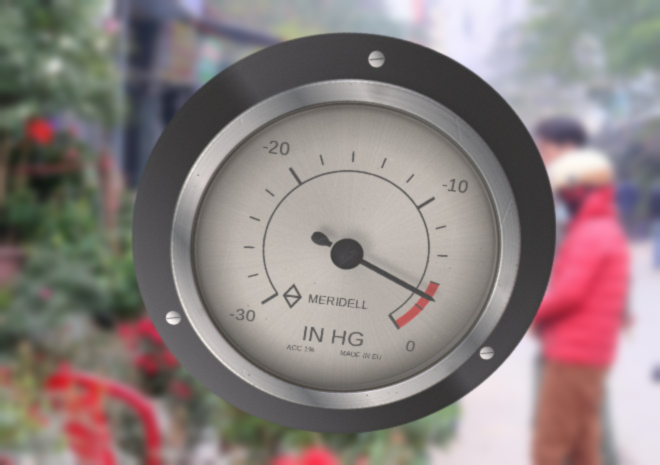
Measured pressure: -3 inHg
